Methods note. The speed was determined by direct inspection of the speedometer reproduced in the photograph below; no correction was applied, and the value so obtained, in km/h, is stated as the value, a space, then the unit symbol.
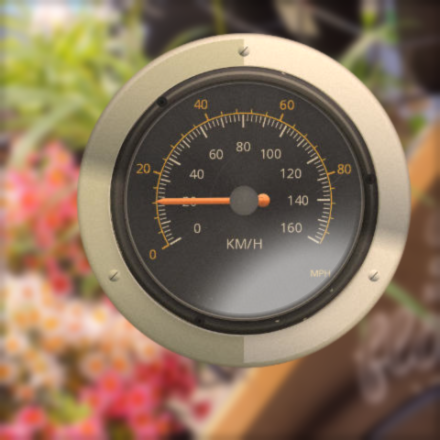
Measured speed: 20 km/h
